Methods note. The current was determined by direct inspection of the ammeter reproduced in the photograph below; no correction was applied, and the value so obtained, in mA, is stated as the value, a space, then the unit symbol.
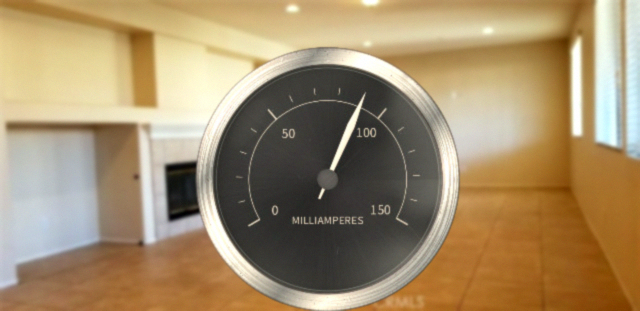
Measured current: 90 mA
